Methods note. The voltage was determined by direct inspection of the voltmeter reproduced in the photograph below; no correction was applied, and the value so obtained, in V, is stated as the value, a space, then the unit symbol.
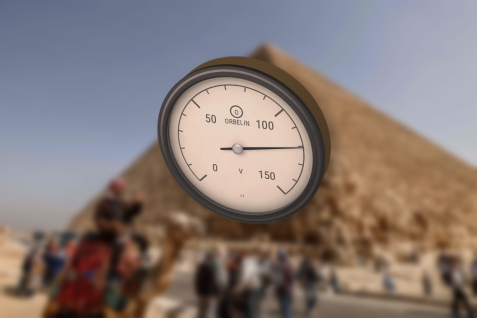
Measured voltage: 120 V
